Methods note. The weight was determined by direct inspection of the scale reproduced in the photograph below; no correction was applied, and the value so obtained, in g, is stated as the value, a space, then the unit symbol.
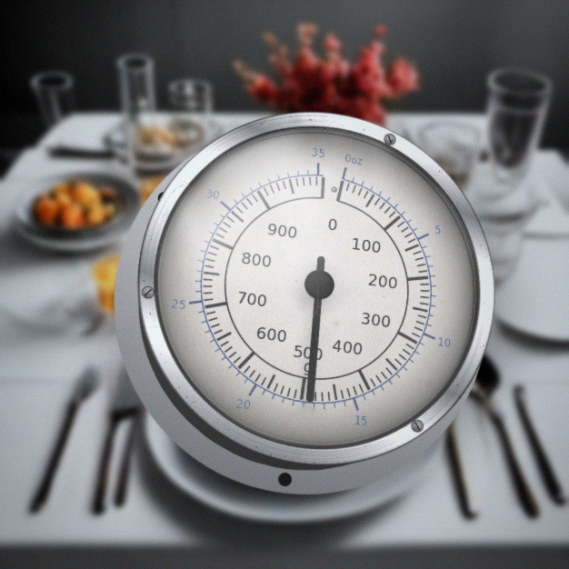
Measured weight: 490 g
